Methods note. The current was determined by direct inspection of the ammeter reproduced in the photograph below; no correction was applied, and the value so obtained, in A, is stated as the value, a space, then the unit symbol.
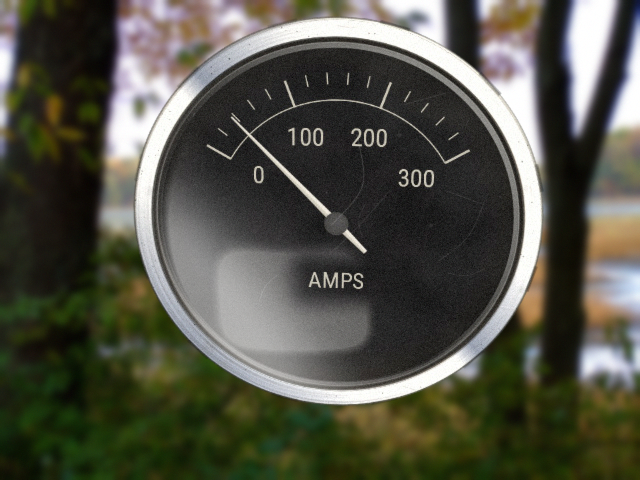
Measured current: 40 A
